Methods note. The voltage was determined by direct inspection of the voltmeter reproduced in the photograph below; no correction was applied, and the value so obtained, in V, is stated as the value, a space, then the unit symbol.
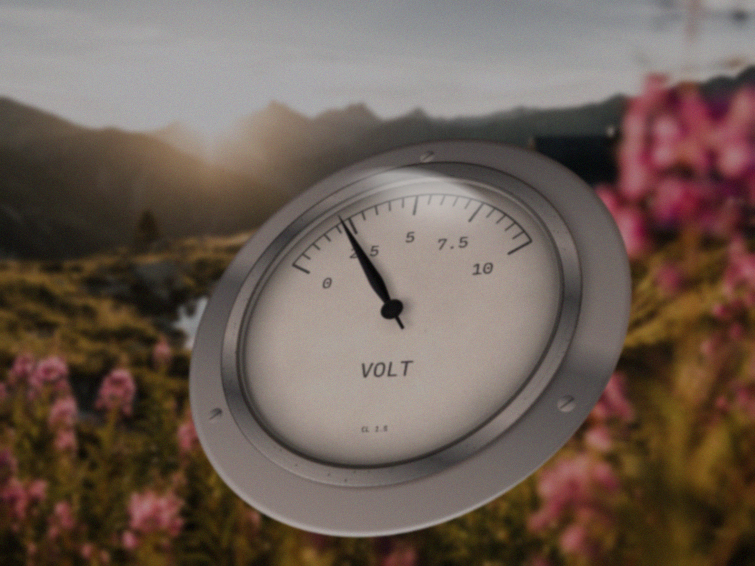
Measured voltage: 2.25 V
